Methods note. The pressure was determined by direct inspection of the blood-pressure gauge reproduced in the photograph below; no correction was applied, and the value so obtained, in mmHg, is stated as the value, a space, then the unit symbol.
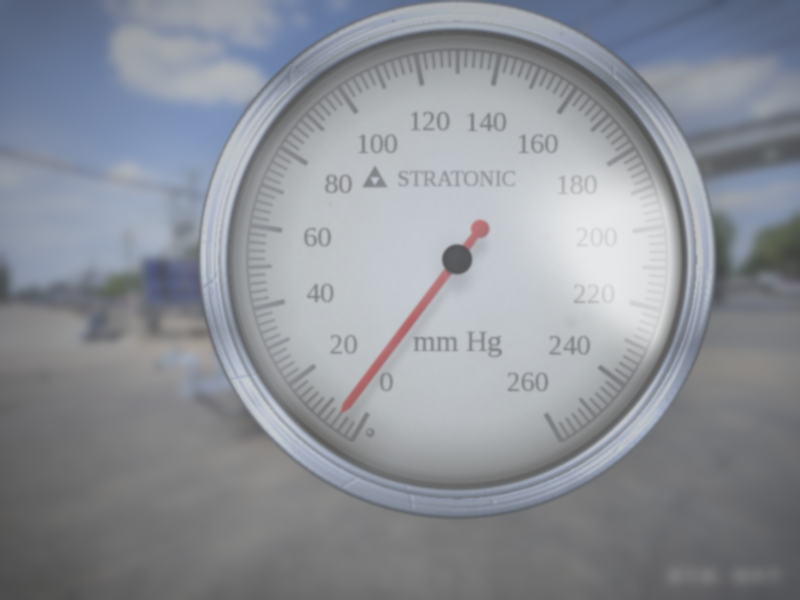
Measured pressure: 6 mmHg
